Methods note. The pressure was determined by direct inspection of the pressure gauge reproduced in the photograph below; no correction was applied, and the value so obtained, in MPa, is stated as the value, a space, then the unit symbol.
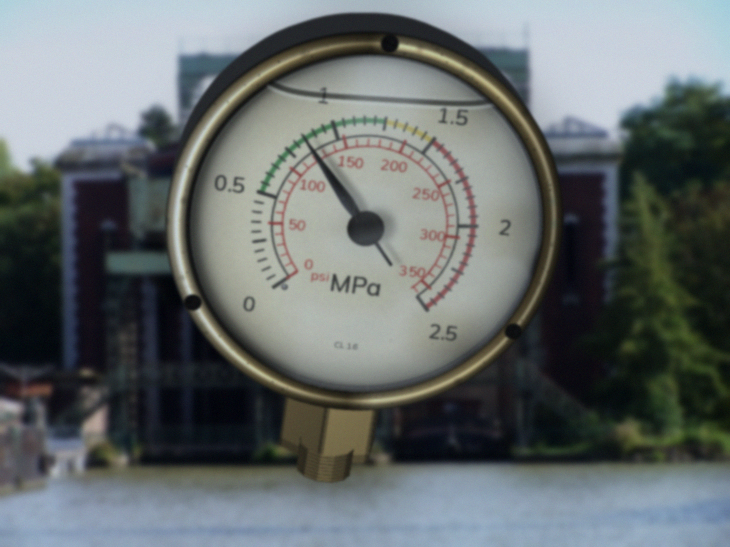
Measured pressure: 0.85 MPa
